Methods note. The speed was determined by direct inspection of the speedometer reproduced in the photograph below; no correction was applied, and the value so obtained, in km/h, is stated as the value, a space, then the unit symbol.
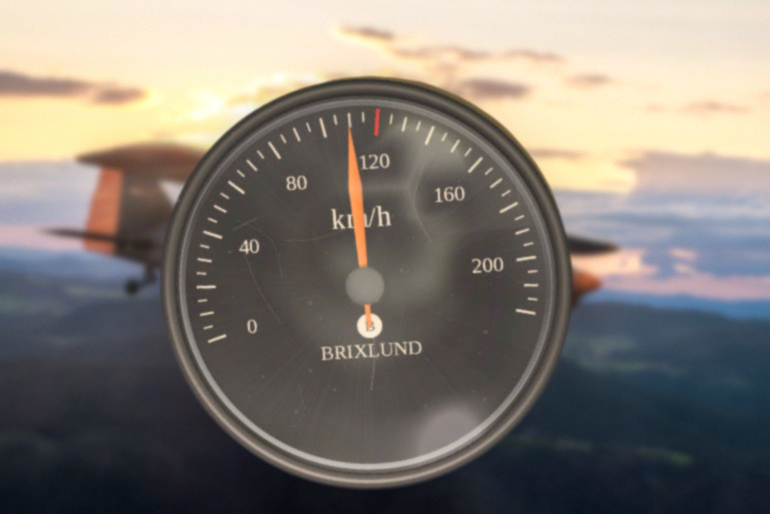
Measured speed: 110 km/h
